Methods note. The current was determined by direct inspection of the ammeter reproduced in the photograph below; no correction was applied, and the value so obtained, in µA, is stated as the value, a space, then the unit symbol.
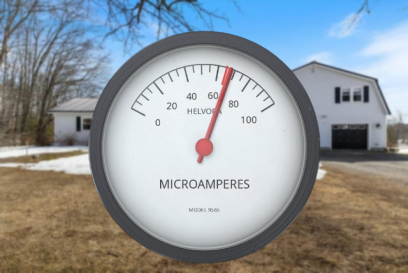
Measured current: 67.5 µA
